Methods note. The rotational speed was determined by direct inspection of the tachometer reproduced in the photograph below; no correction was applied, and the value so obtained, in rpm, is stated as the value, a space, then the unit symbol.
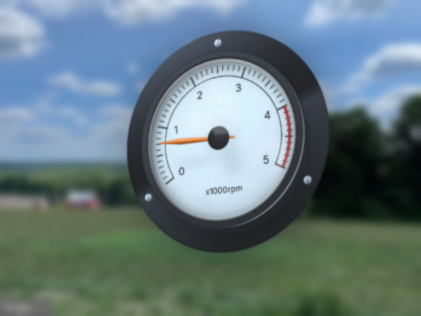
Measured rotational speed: 700 rpm
